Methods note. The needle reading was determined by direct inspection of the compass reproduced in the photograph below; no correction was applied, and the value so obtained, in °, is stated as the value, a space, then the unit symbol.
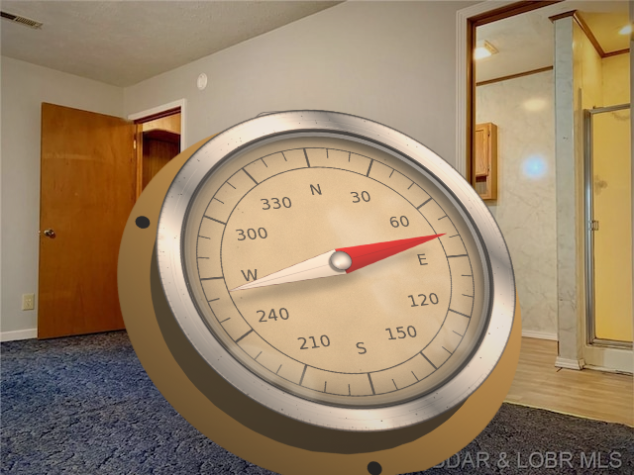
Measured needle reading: 80 °
